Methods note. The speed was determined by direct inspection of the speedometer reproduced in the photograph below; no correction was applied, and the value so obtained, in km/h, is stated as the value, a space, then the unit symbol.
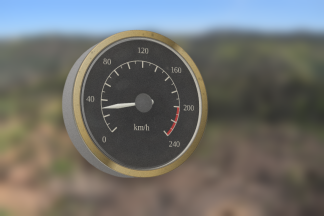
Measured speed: 30 km/h
